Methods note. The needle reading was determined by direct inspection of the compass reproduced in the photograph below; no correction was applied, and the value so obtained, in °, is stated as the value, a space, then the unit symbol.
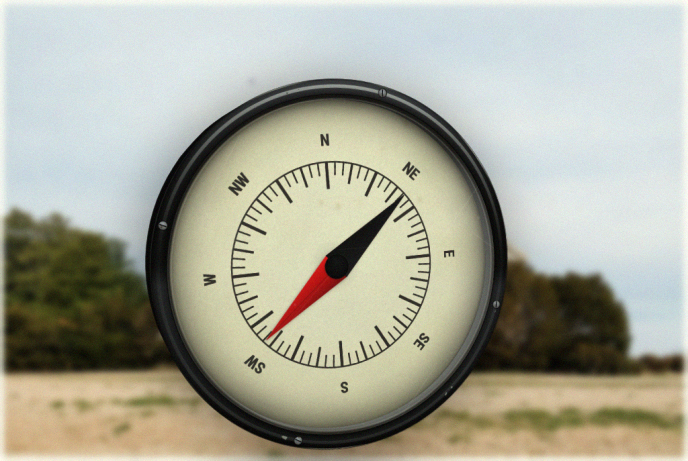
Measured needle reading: 230 °
